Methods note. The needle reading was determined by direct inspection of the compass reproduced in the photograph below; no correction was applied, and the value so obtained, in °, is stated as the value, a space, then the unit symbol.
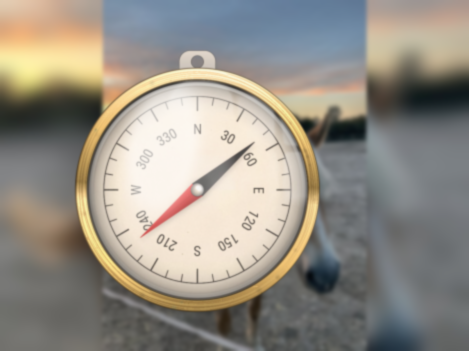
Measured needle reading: 230 °
